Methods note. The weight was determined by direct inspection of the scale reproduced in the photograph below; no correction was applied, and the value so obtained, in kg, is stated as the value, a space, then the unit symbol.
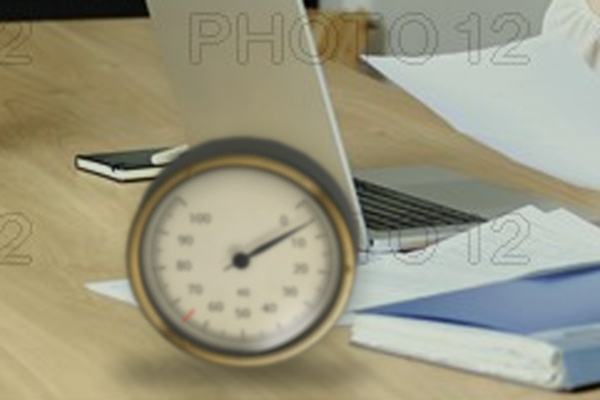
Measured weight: 5 kg
